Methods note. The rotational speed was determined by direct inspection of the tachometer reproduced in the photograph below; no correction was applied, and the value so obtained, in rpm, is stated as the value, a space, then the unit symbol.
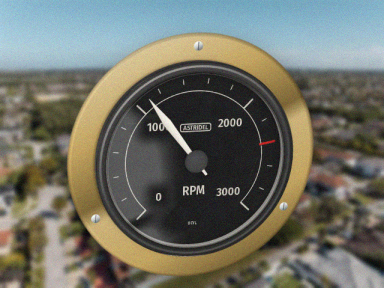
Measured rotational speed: 1100 rpm
